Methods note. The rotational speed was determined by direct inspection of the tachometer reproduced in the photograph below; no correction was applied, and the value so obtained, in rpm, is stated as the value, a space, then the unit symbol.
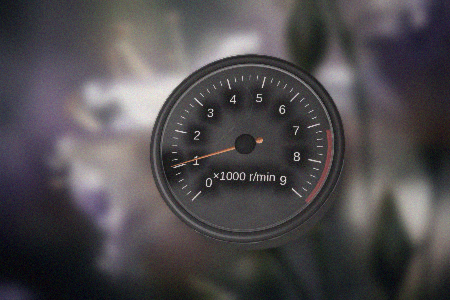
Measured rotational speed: 1000 rpm
